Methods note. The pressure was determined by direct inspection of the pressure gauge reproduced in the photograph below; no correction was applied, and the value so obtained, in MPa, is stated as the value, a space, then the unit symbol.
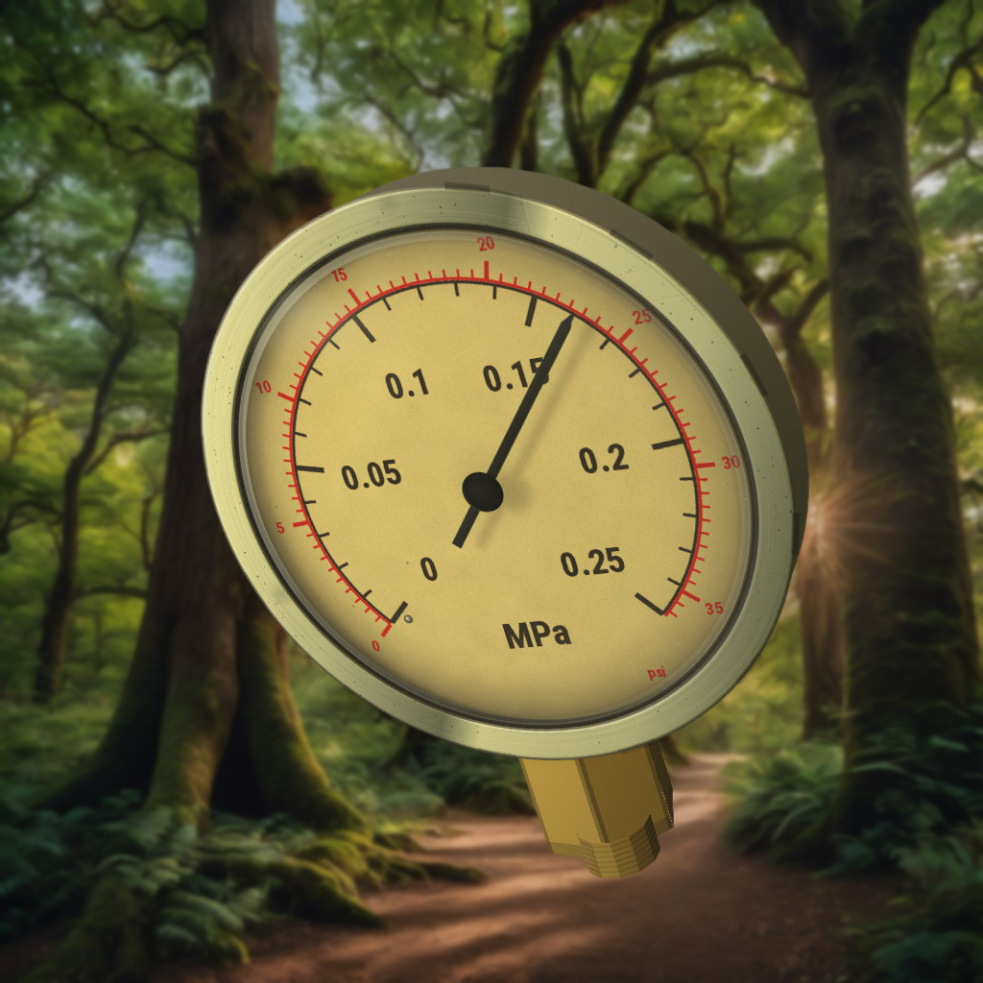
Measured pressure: 0.16 MPa
